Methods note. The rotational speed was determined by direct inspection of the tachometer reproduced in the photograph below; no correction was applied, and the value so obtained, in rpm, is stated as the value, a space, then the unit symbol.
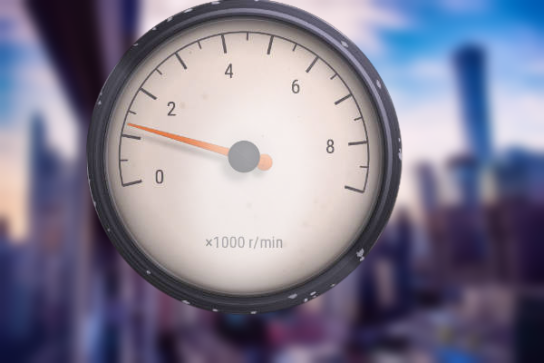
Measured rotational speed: 1250 rpm
